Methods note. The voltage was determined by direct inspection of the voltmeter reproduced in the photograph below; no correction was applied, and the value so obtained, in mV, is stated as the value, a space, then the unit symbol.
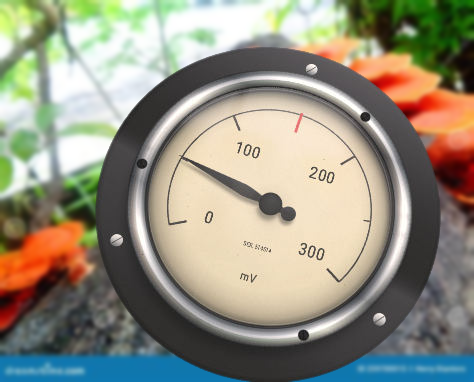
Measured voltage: 50 mV
